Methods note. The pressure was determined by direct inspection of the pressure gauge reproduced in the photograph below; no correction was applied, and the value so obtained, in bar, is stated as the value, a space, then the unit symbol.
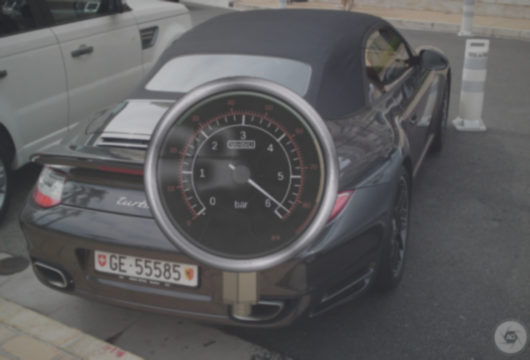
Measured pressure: 5.8 bar
